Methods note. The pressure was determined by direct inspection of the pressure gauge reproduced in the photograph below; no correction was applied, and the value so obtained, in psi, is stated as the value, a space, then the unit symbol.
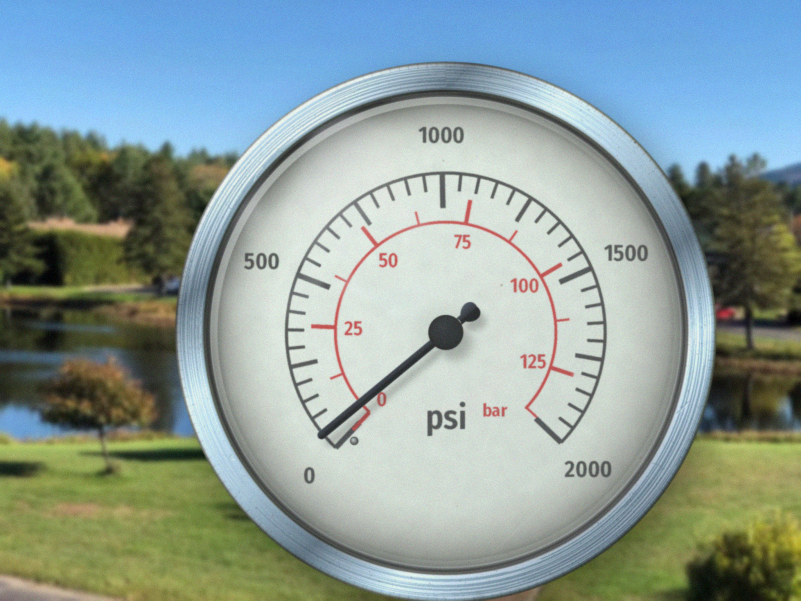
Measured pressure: 50 psi
